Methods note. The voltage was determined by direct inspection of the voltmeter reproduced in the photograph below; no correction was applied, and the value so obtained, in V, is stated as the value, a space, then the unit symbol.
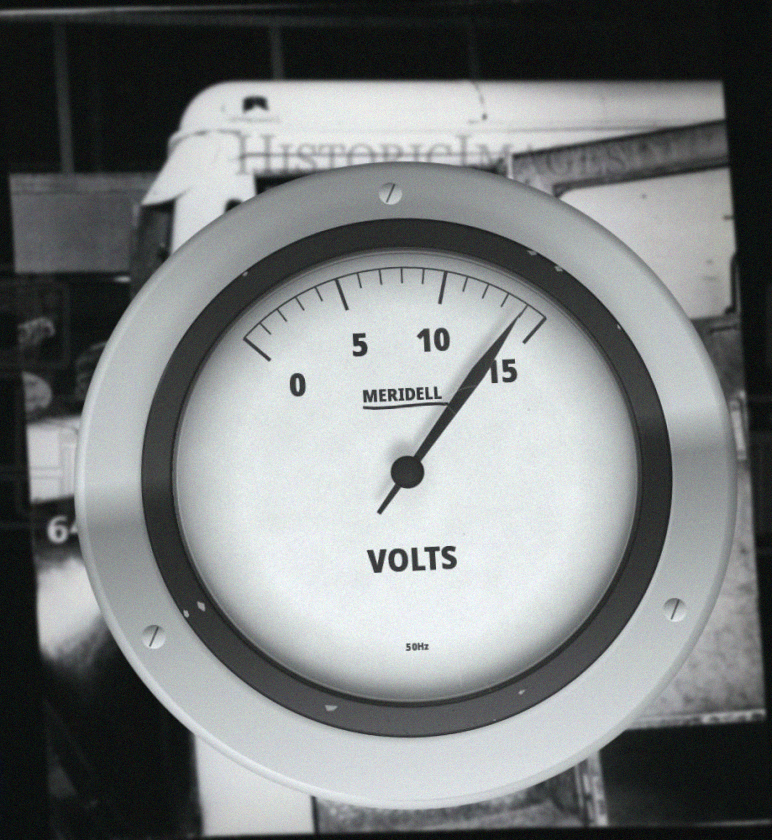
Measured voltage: 14 V
